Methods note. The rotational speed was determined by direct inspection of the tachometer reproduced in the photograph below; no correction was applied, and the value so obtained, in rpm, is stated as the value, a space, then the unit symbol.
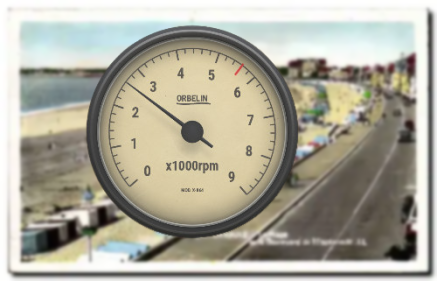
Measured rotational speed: 2600 rpm
